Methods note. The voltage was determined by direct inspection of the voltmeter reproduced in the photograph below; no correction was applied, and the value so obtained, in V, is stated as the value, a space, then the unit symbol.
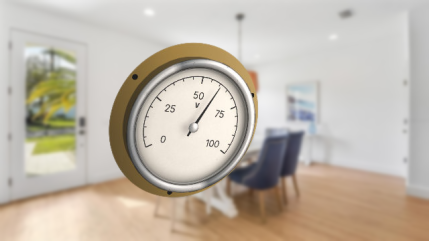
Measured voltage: 60 V
